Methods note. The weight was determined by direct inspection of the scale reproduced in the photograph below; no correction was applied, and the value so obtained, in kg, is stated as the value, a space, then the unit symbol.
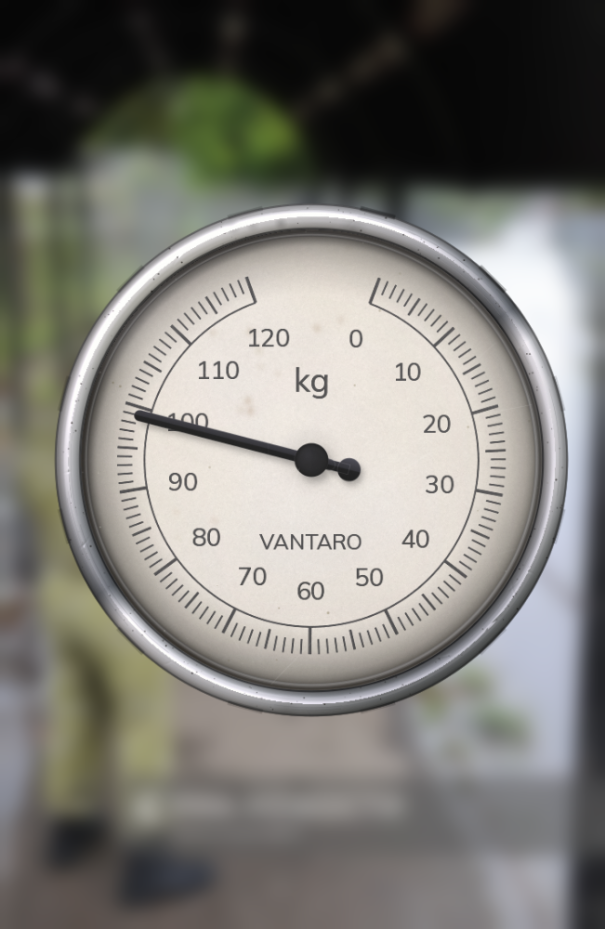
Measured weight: 99 kg
